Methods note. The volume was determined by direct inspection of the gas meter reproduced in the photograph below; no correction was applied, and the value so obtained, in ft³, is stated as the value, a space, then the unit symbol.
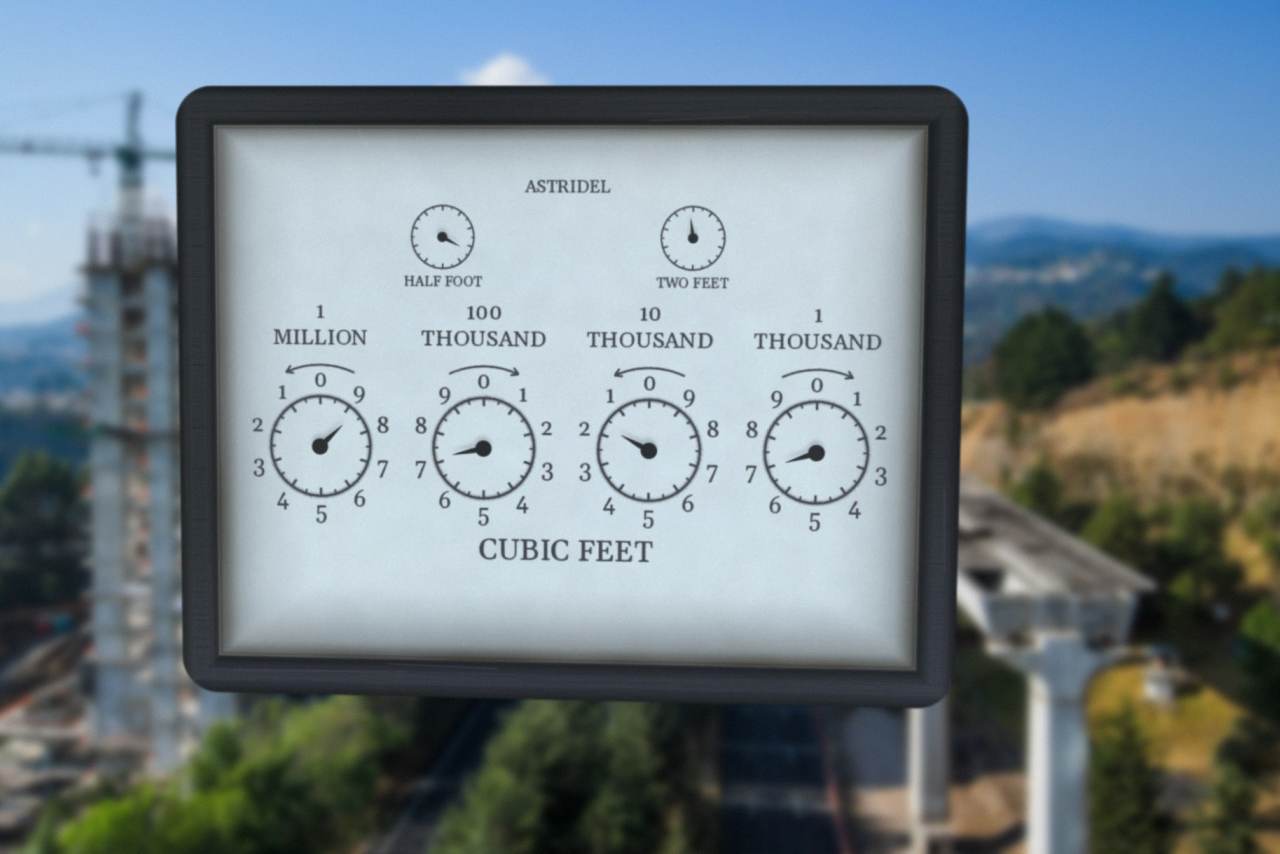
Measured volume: 871700 ft³
